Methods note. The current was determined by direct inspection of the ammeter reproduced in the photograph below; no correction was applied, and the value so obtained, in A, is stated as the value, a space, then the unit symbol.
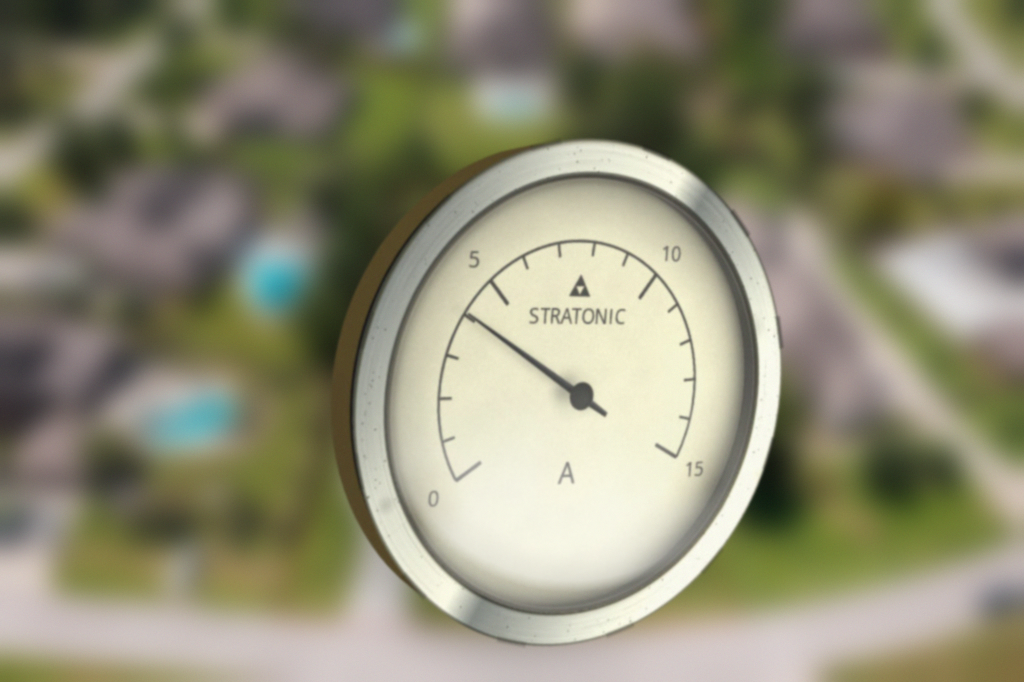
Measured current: 4 A
